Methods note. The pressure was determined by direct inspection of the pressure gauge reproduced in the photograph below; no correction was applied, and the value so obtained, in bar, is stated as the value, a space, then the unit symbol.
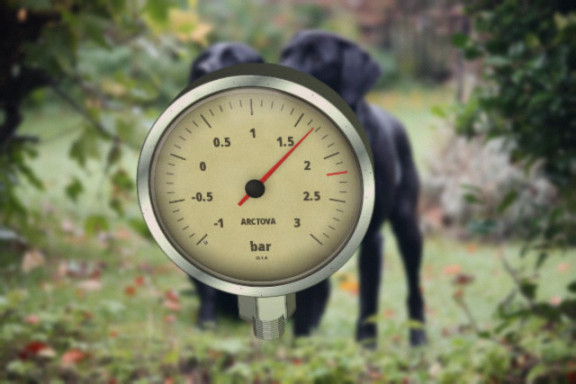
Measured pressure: 1.65 bar
